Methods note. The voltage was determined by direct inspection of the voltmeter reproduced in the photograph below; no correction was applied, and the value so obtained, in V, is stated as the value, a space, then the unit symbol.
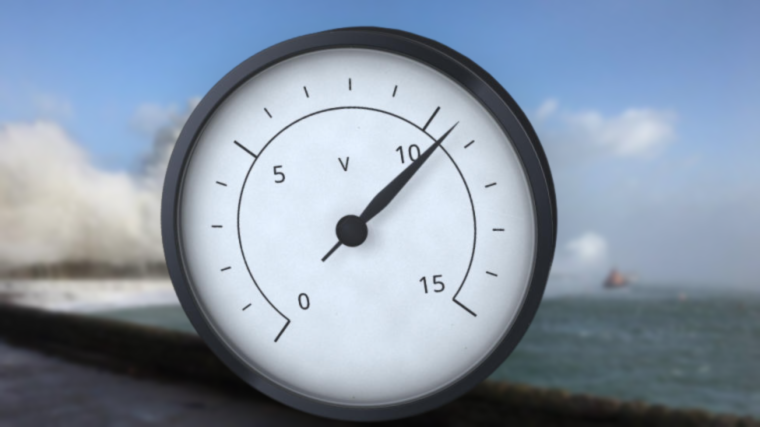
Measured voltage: 10.5 V
